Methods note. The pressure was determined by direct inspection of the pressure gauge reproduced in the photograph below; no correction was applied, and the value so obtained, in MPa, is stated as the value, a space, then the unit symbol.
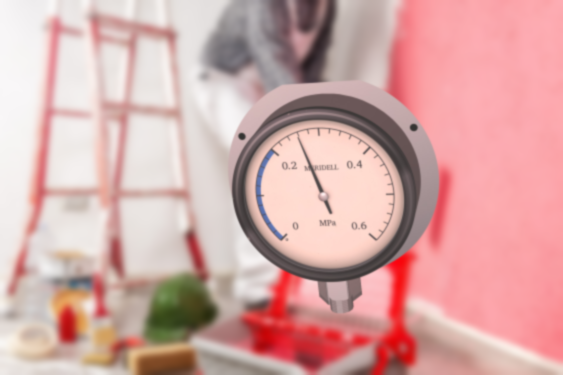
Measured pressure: 0.26 MPa
